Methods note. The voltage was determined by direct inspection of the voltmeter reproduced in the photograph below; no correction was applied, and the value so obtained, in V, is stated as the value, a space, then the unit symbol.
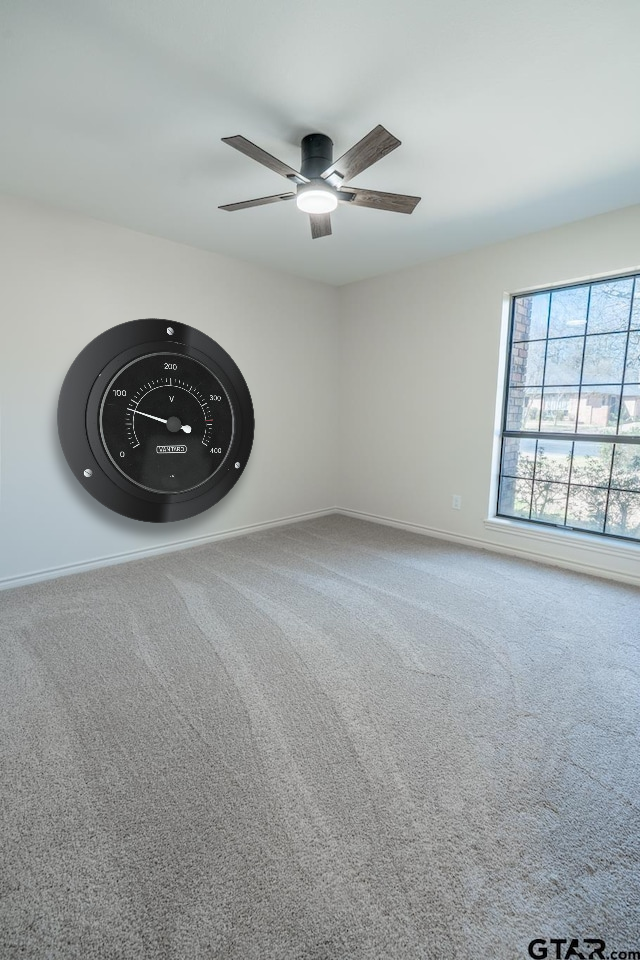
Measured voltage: 80 V
